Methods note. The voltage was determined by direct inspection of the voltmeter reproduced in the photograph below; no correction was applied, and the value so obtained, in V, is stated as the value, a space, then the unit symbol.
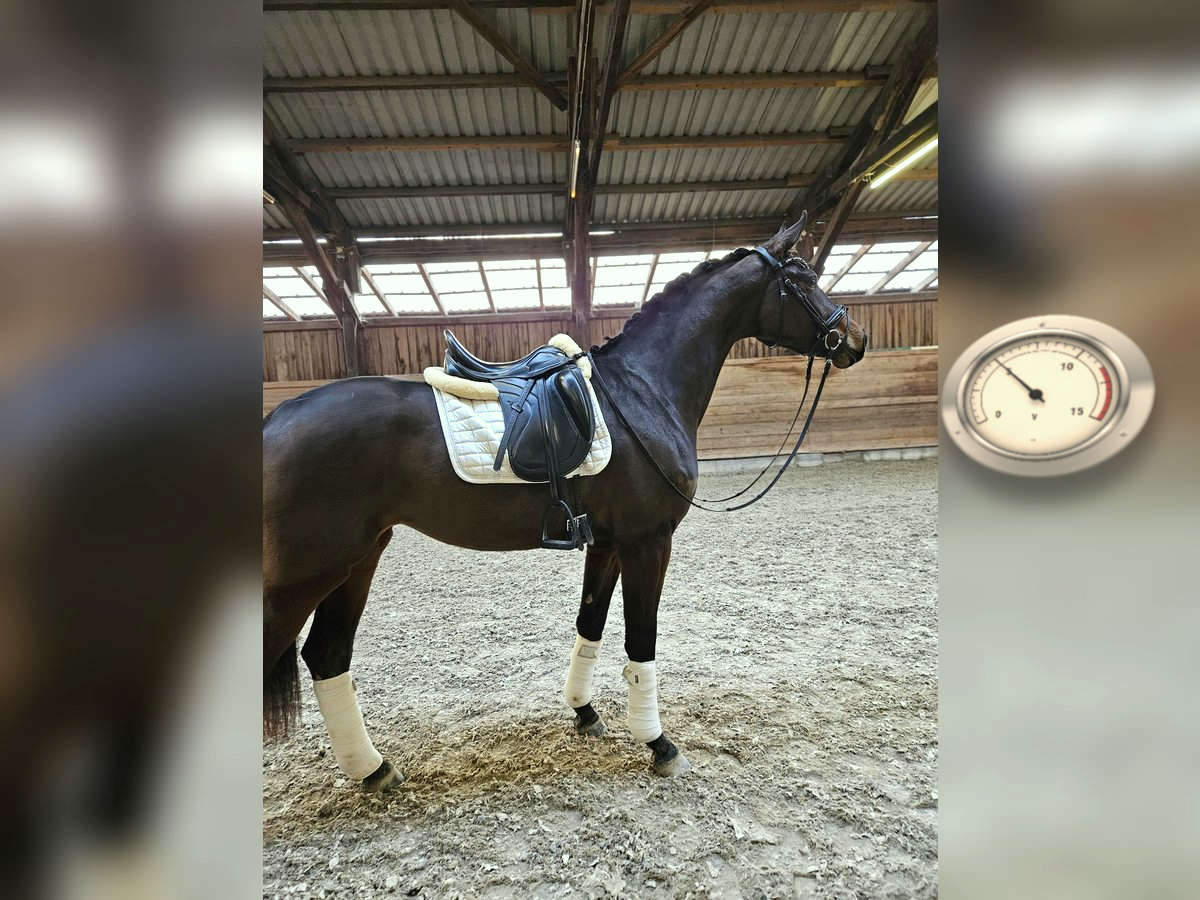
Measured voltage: 5 V
